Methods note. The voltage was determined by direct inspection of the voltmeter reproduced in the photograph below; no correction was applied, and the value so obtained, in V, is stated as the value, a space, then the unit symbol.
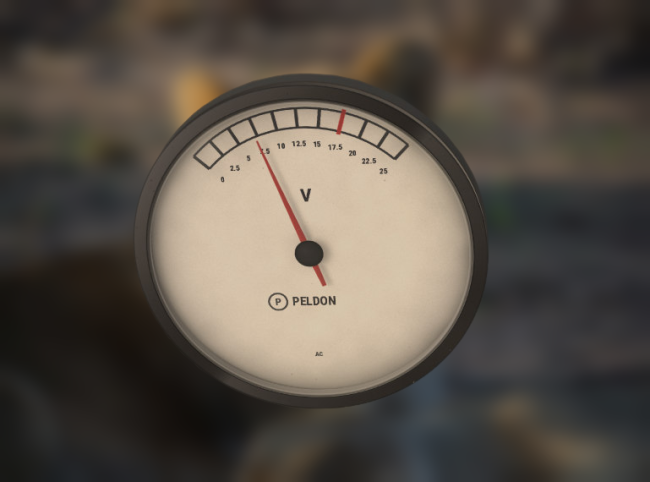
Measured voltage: 7.5 V
